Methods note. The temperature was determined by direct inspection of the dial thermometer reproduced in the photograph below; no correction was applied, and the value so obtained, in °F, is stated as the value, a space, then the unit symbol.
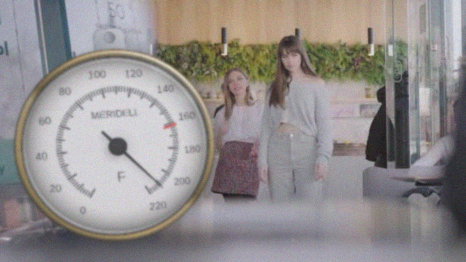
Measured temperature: 210 °F
